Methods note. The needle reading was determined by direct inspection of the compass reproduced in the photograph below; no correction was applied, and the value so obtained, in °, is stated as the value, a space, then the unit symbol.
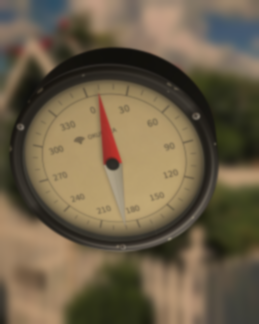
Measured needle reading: 10 °
